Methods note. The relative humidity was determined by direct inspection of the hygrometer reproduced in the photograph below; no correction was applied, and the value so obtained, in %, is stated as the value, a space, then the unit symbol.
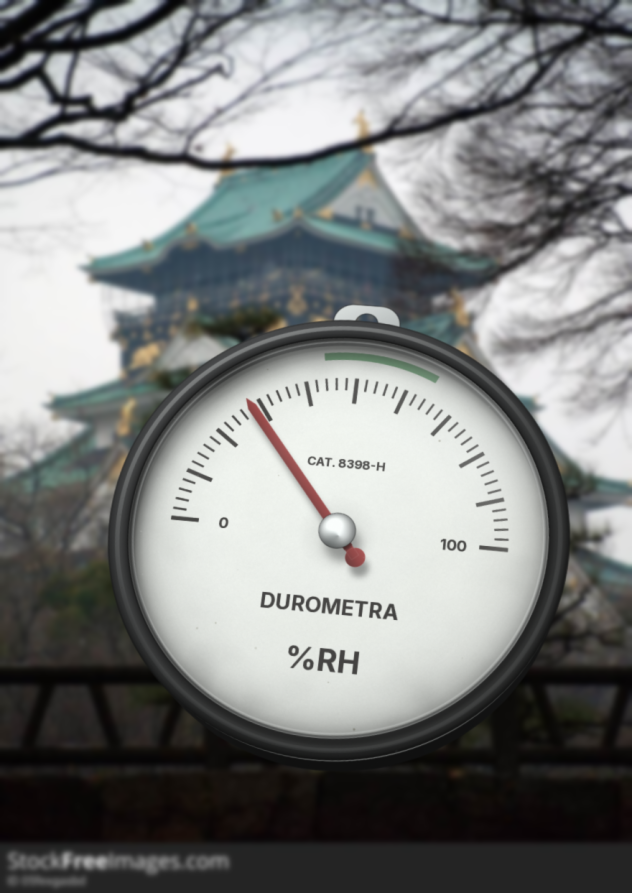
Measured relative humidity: 28 %
